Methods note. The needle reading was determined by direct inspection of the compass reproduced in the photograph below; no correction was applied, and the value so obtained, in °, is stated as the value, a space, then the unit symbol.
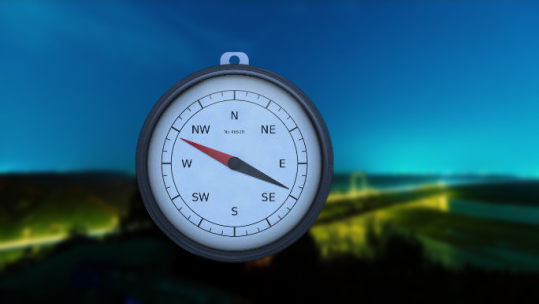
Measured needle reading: 295 °
